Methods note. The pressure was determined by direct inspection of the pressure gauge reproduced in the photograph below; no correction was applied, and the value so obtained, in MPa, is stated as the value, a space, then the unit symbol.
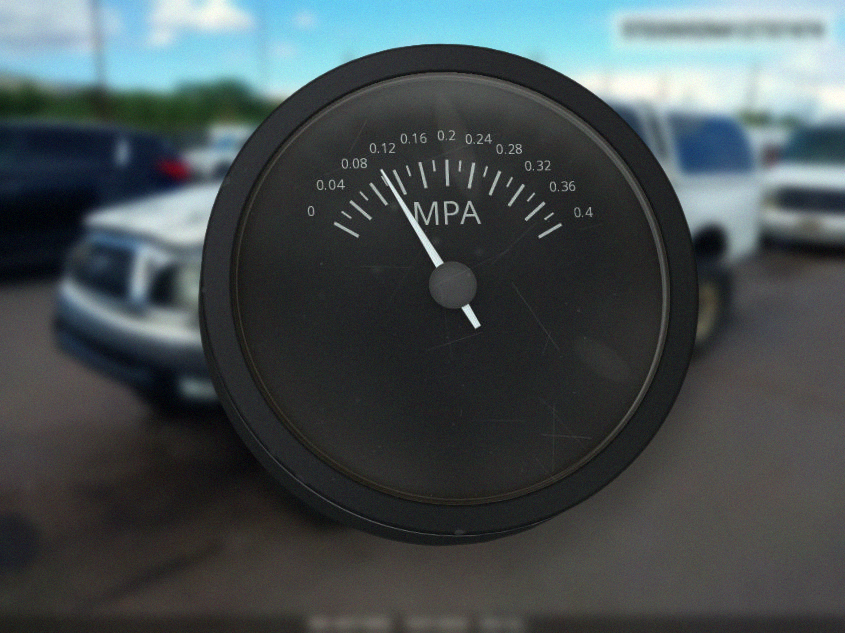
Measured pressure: 0.1 MPa
